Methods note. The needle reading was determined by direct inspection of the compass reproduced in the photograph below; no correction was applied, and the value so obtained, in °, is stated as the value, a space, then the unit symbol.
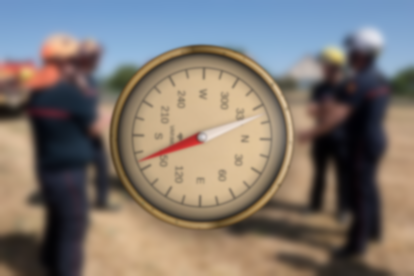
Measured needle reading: 157.5 °
